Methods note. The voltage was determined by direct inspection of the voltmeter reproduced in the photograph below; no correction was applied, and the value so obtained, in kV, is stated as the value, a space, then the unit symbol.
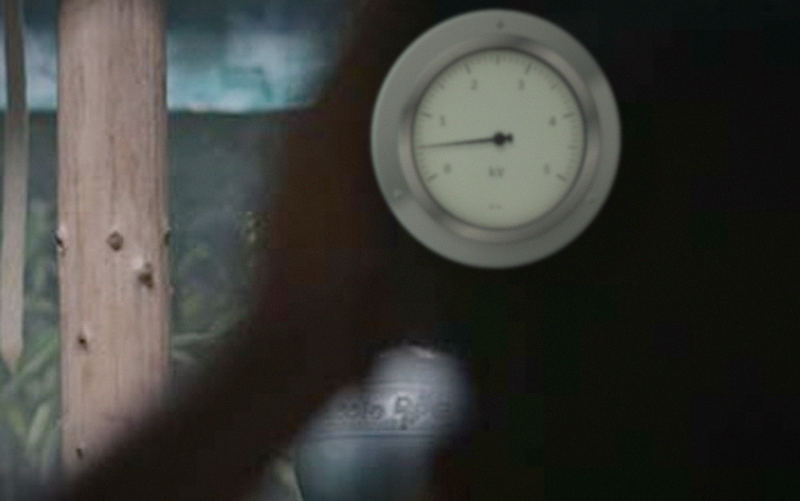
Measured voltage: 0.5 kV
